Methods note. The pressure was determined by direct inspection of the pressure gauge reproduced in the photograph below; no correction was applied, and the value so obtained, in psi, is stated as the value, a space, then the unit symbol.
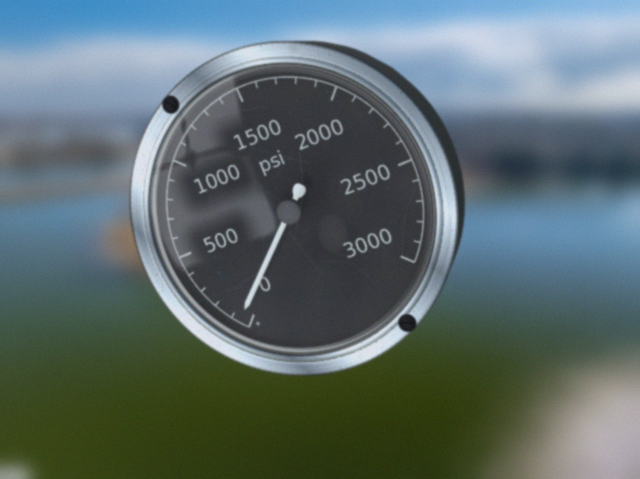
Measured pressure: 50 psi
